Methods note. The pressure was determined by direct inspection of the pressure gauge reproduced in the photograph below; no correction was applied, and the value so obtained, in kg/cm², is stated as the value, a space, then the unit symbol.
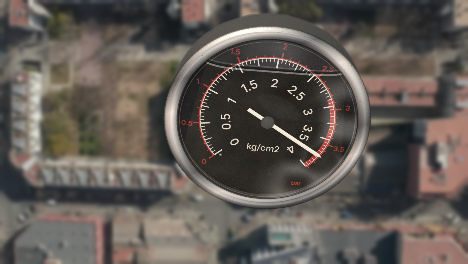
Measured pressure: 3.75 kg/cm²
